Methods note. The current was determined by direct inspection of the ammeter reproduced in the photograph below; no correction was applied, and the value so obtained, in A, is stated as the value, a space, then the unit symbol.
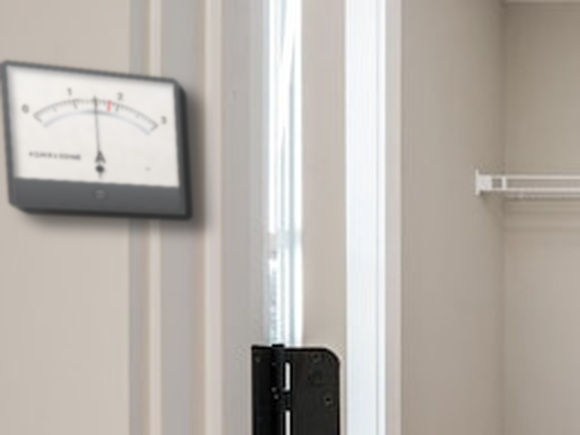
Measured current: 1.5 A
